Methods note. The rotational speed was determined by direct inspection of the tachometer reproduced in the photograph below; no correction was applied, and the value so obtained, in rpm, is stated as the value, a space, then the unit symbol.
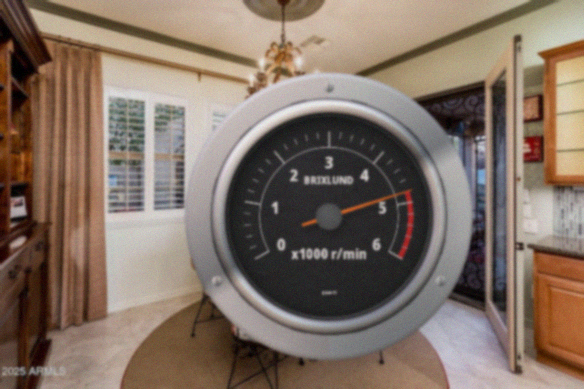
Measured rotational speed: 4800 rpm
